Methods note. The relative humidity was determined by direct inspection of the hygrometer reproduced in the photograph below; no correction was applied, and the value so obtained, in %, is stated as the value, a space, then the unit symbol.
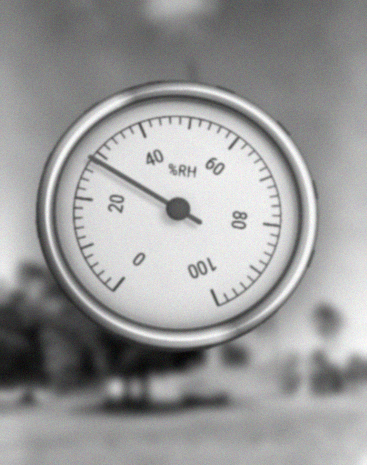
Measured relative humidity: 28 %
